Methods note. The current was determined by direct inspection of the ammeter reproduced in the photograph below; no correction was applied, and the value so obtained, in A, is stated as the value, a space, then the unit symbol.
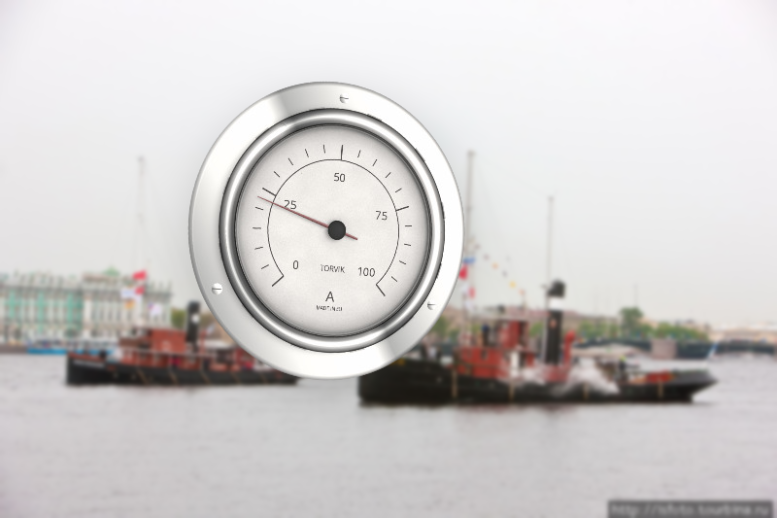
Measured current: 22.5 A
